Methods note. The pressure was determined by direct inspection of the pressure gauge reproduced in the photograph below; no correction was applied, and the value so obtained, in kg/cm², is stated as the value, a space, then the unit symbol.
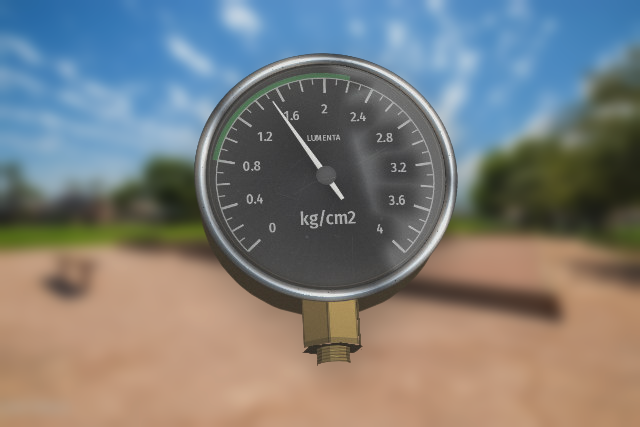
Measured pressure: 1.5 kg/cm²
